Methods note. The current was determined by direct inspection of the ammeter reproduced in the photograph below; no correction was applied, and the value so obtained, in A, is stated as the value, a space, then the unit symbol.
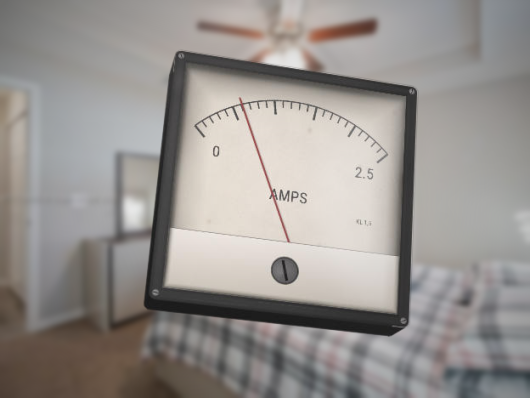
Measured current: 0.6 A
